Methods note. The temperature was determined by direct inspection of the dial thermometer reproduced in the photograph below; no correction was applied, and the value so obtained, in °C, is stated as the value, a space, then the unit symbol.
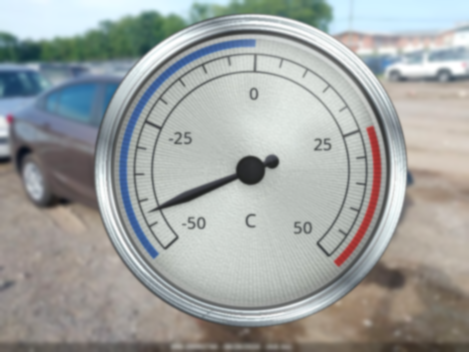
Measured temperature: -42.5 °C
